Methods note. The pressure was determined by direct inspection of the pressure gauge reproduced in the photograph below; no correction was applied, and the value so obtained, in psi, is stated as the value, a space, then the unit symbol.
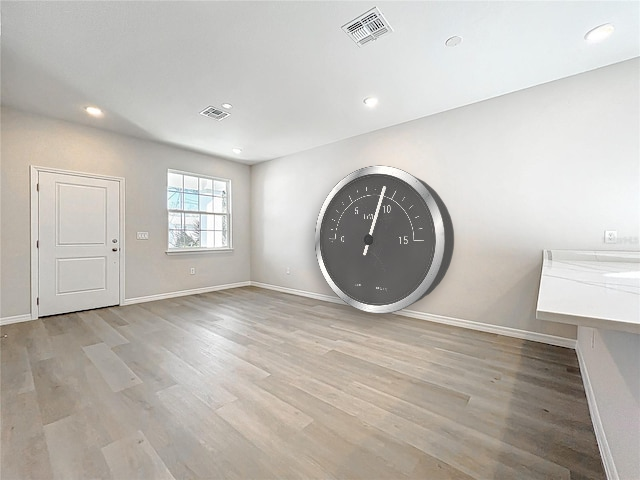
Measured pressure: 9 psi
